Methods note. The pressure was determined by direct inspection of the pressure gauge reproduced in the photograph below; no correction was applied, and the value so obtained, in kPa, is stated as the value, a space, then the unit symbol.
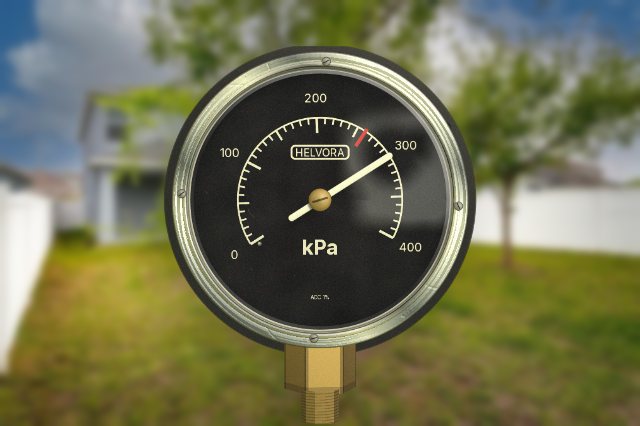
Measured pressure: 300 kPa
